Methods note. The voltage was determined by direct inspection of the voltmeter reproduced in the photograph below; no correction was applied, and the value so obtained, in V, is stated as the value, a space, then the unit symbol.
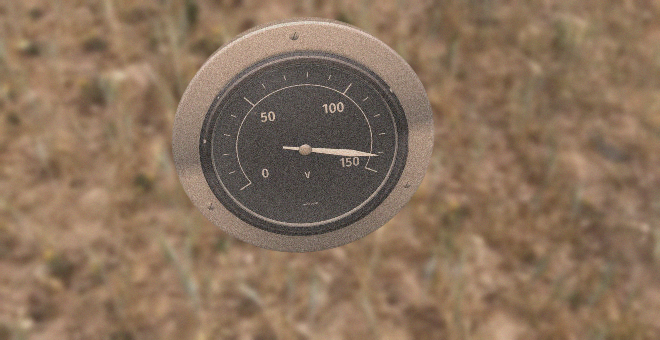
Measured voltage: 140 V
